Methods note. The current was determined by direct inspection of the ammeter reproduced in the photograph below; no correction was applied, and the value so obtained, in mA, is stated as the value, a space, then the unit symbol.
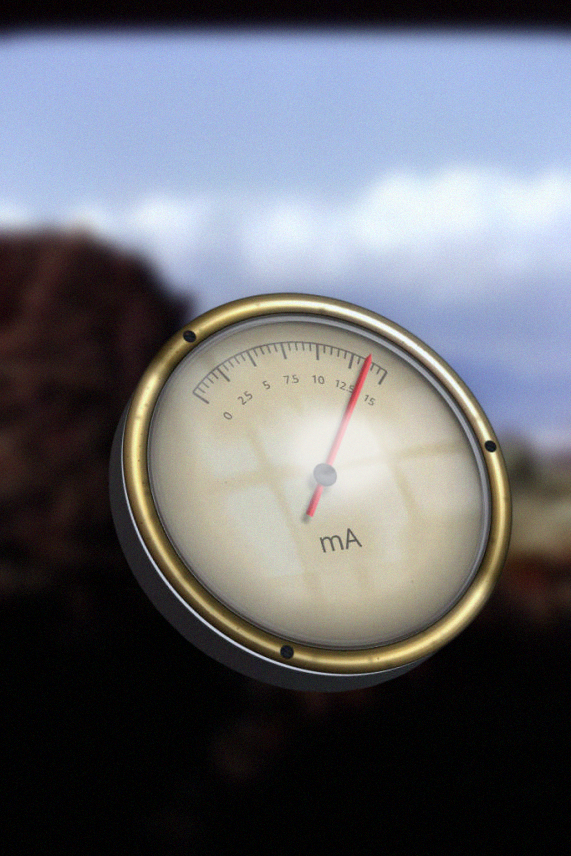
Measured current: 13.5 mA
